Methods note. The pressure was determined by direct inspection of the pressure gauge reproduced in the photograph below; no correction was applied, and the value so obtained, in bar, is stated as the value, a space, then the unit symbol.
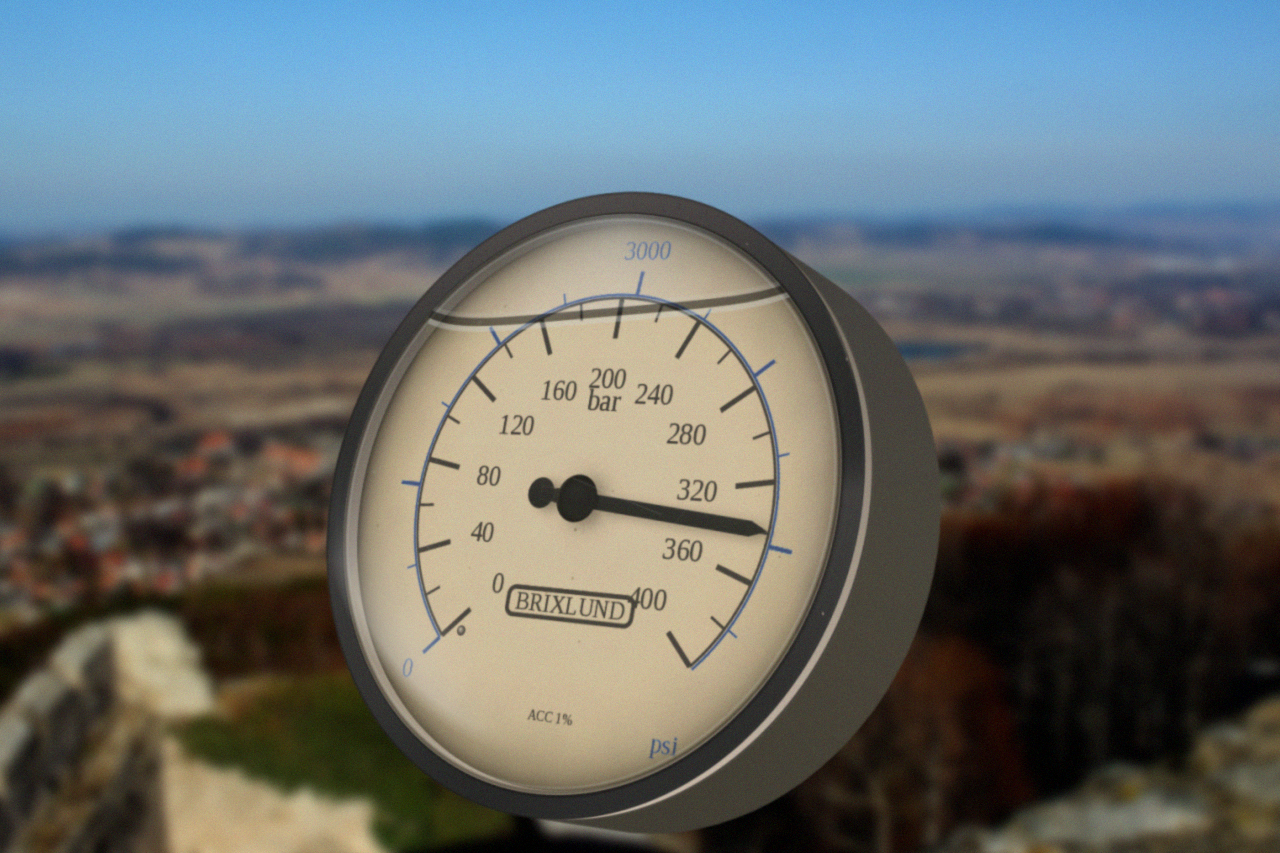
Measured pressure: 340 bar
